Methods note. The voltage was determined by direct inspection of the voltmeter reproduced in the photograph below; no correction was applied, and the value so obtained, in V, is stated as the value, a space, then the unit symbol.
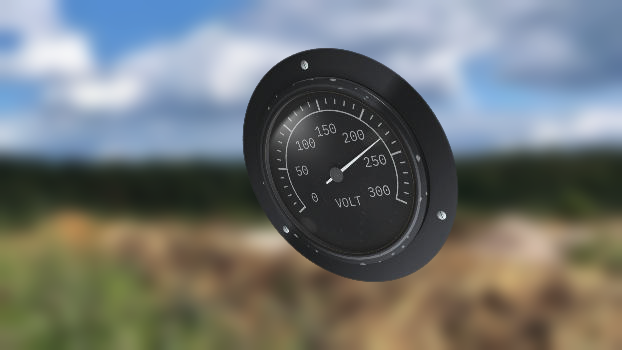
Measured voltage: 230 V
